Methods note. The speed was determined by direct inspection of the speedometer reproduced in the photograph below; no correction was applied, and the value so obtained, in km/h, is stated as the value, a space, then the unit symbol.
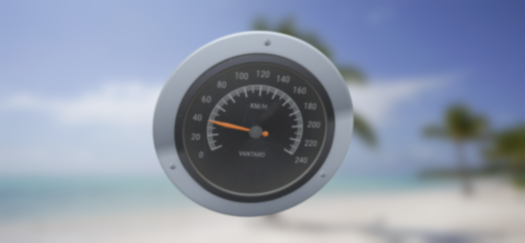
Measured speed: 40 km/h
